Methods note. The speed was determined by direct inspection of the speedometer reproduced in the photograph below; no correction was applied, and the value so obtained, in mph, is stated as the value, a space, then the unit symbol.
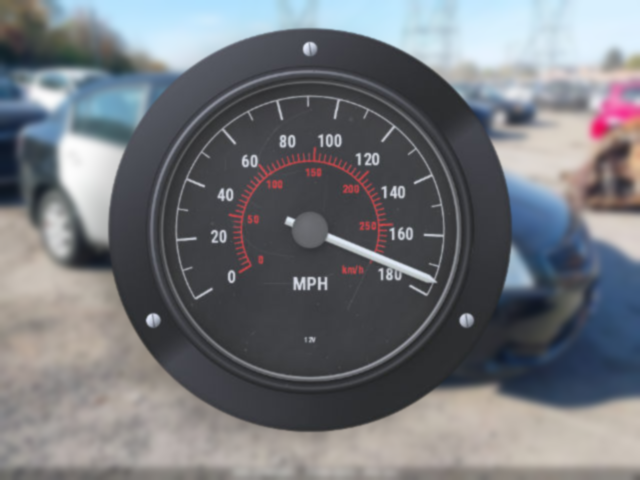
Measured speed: 175 mph
